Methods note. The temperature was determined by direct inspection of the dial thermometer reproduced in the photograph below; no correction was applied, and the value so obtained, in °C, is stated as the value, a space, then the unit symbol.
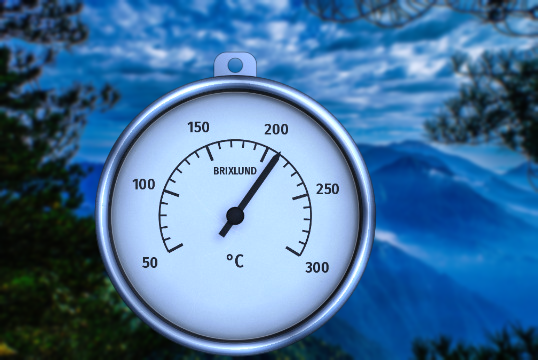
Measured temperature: 210 °C
